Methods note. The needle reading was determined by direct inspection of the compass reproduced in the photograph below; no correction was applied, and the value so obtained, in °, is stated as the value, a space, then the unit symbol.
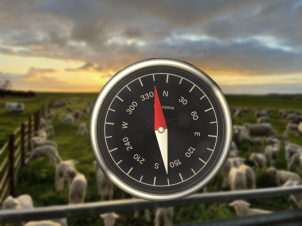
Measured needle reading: 345 °
